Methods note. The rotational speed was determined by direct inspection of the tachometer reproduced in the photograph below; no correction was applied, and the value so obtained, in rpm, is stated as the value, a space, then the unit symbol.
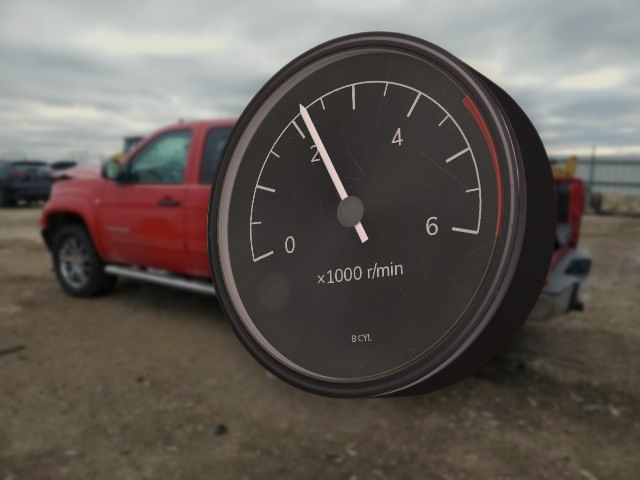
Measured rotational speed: 2250 rpm
